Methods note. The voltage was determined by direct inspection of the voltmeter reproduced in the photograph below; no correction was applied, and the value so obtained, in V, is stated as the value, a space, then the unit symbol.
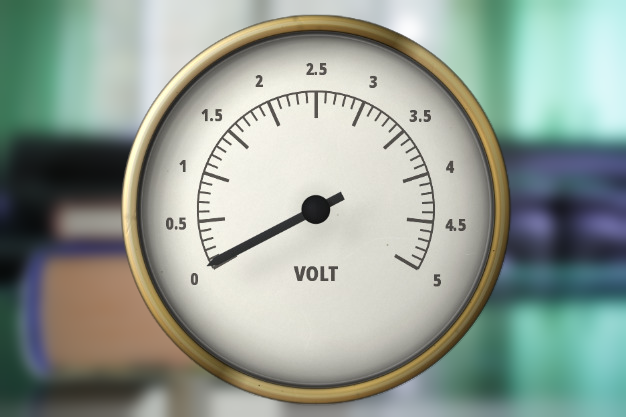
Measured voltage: 0.05 V
